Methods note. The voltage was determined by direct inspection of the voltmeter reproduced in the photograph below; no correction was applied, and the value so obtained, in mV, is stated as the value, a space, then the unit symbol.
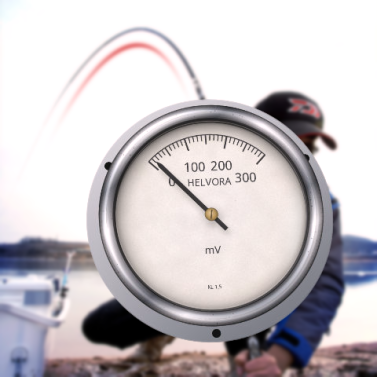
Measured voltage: 10 mV
